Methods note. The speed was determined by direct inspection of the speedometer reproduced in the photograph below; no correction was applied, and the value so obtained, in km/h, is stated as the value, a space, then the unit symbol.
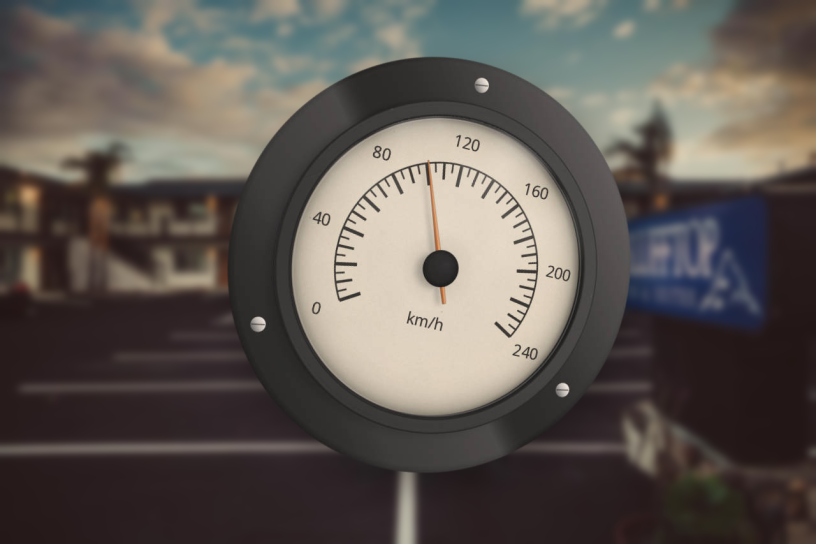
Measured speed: 100 km/h
